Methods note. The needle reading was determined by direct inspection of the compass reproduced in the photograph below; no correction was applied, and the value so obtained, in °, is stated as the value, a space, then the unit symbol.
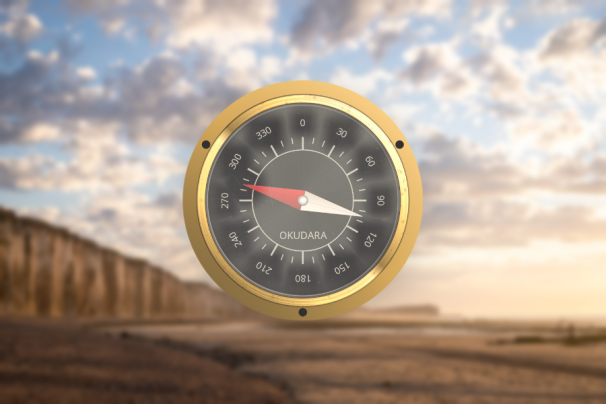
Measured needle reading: 285 °
